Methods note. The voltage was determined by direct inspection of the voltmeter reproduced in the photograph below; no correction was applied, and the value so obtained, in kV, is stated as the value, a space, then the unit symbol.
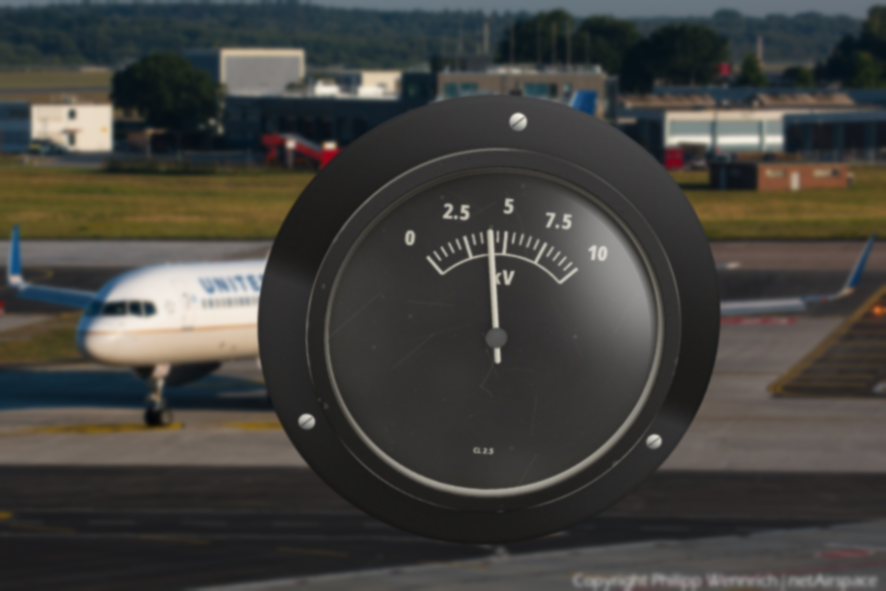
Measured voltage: 4 kV
